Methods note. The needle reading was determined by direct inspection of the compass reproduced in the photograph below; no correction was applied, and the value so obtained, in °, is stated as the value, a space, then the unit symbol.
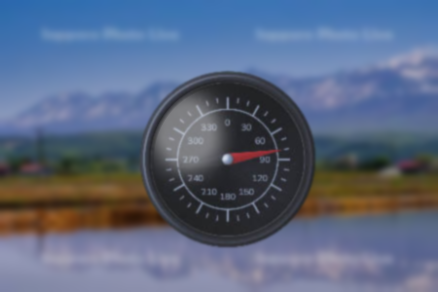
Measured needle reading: 80 °
